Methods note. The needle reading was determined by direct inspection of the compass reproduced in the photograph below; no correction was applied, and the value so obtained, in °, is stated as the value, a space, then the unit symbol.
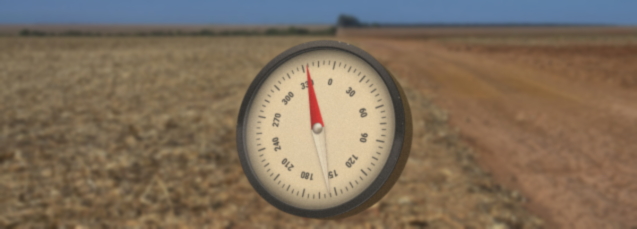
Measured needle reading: 335 °
